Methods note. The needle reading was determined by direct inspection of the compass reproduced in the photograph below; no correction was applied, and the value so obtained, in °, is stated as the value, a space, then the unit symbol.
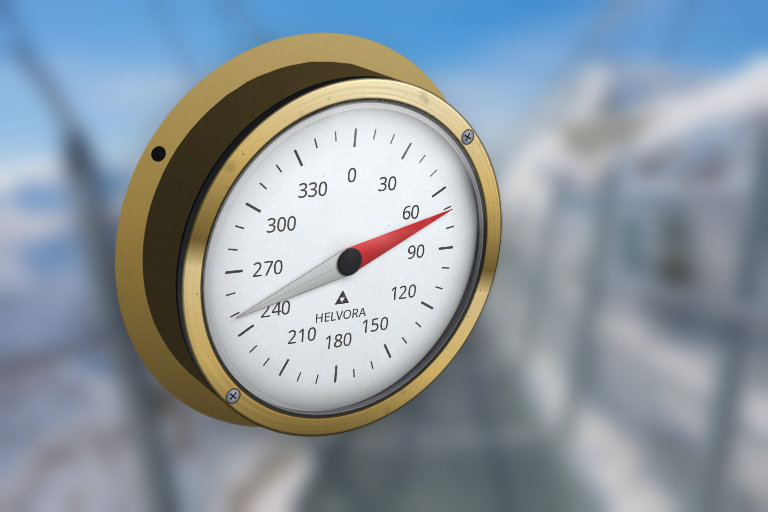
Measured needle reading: 70 °
